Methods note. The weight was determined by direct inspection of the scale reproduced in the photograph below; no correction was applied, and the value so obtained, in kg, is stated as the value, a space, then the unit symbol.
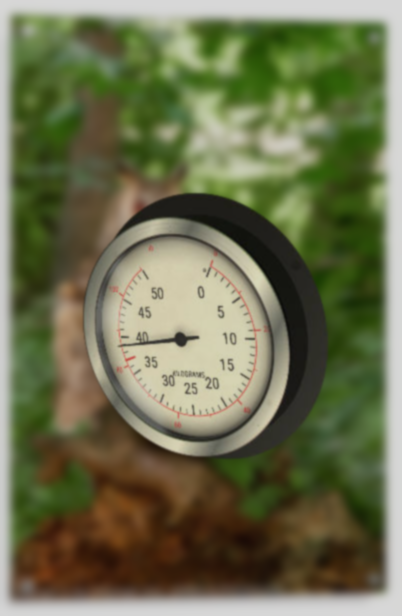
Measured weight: 39 kg
